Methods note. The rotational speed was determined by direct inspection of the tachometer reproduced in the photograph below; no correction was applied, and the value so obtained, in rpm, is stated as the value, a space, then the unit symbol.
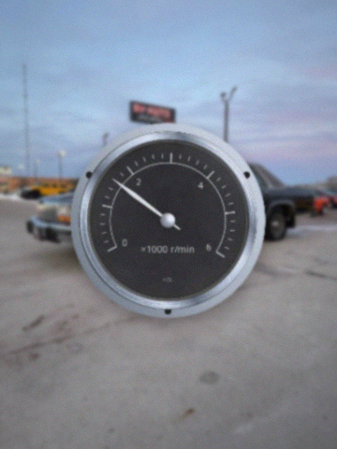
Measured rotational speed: 1600 rpm
